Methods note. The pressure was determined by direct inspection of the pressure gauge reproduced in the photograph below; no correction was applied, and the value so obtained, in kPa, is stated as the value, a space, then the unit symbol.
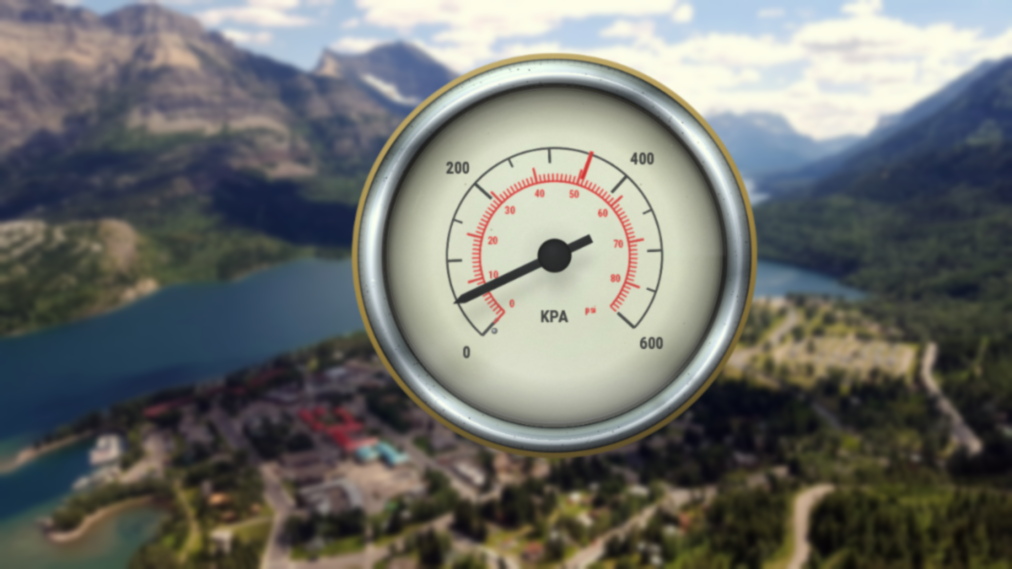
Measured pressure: 50 kPa
